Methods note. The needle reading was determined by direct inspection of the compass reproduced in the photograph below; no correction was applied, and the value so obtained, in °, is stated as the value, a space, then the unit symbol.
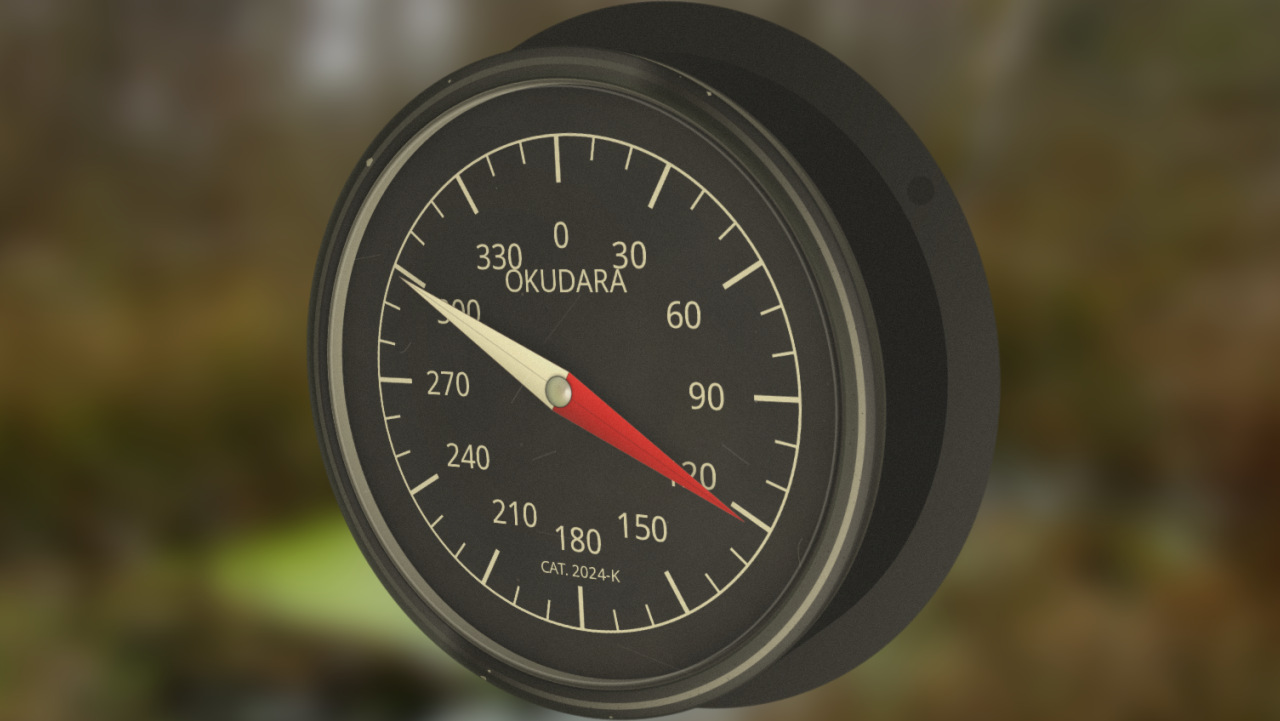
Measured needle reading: 120 °
